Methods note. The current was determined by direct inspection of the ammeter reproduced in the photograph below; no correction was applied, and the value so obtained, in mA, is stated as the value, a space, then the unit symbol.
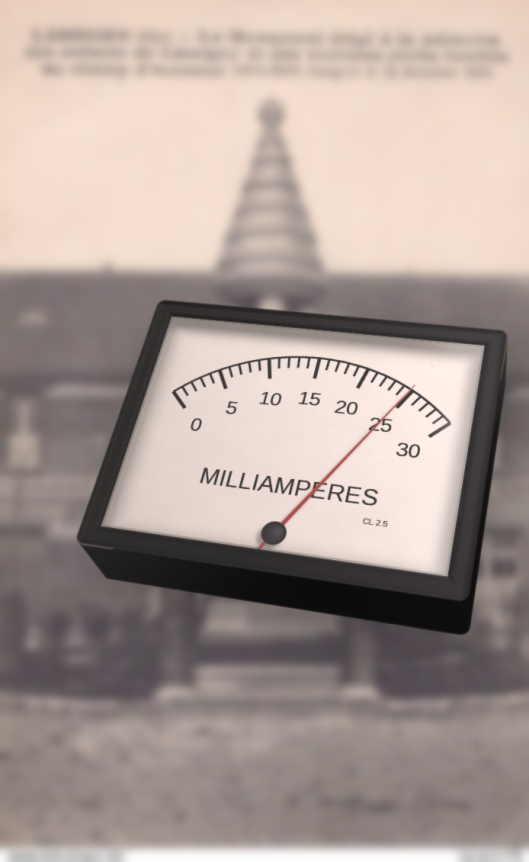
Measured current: 25 mA
